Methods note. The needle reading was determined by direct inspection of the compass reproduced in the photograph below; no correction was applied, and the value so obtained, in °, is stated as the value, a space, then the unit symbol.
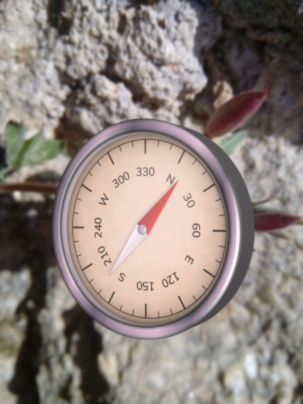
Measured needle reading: 10 °
